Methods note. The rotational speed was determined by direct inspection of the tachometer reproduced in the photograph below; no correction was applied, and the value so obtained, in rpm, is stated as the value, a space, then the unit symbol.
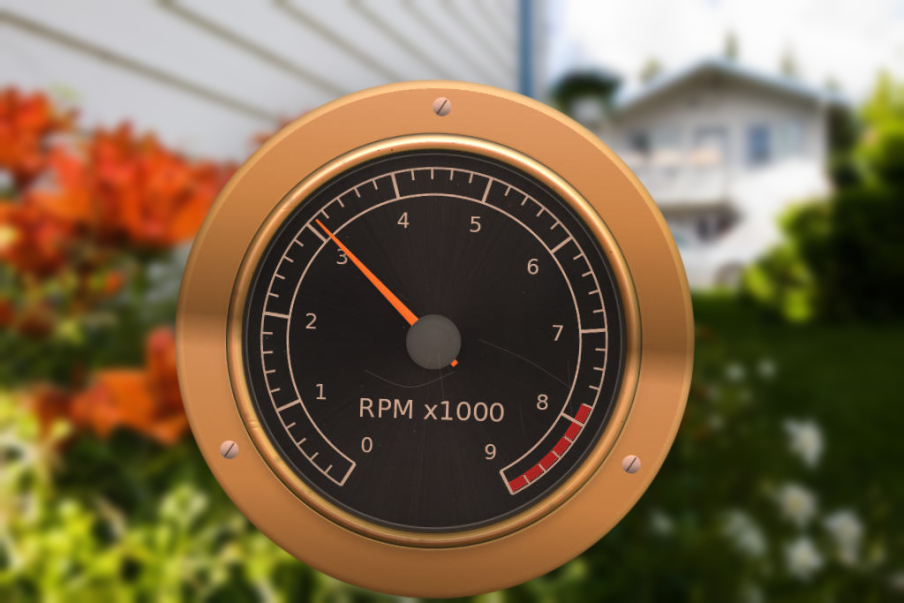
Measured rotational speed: 3100 rpm
